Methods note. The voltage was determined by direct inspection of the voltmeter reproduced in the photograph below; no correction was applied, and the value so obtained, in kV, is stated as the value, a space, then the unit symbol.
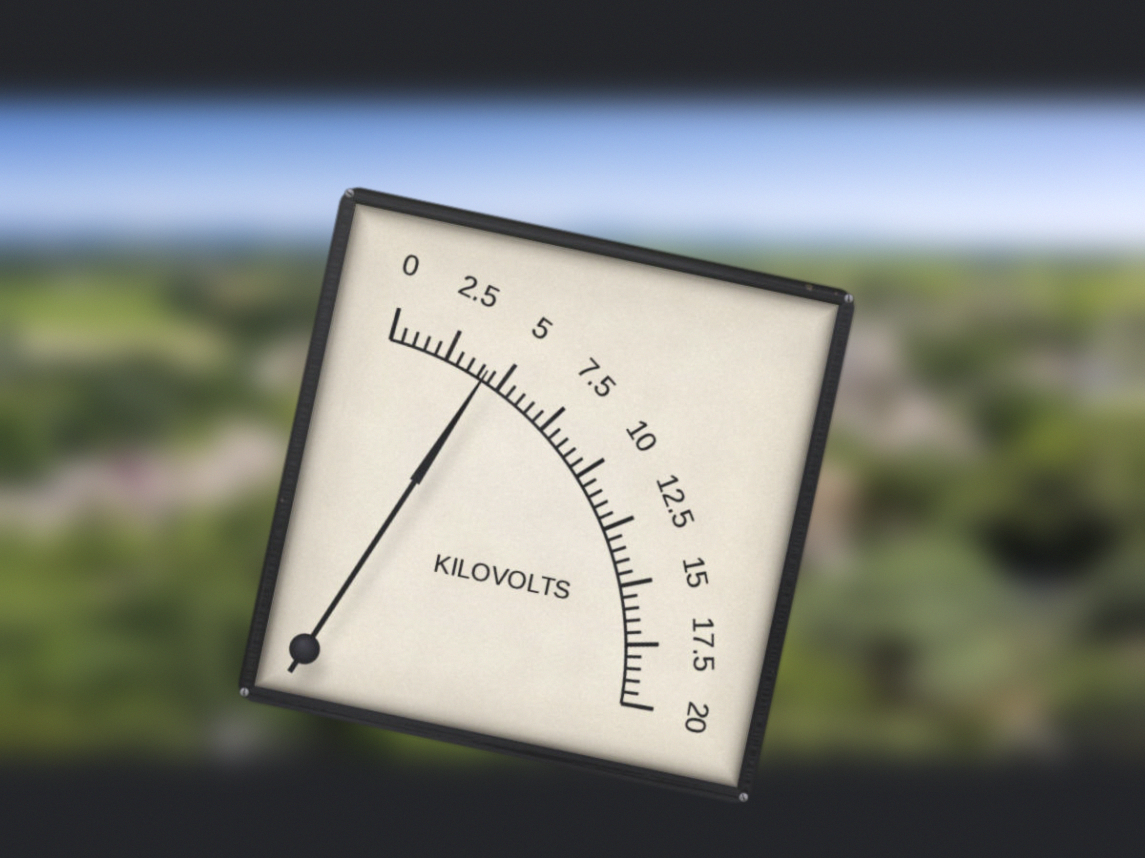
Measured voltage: 4.25 kV
